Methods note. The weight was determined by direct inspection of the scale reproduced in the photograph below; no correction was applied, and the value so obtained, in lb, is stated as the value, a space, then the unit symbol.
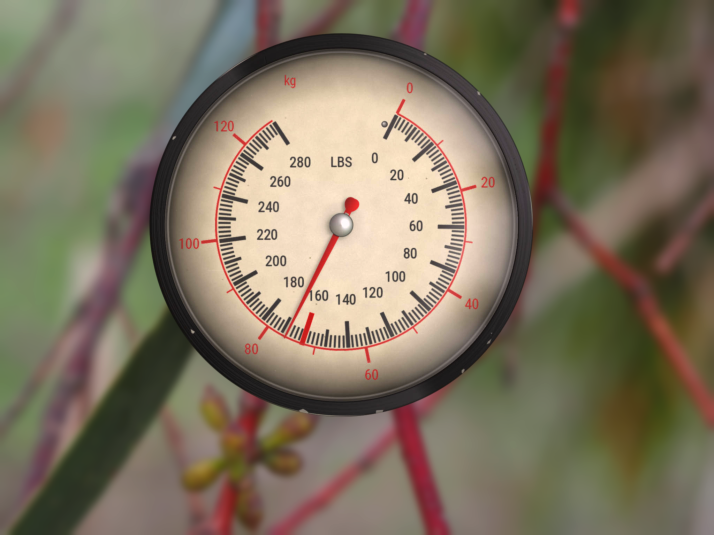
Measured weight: 168 lb
